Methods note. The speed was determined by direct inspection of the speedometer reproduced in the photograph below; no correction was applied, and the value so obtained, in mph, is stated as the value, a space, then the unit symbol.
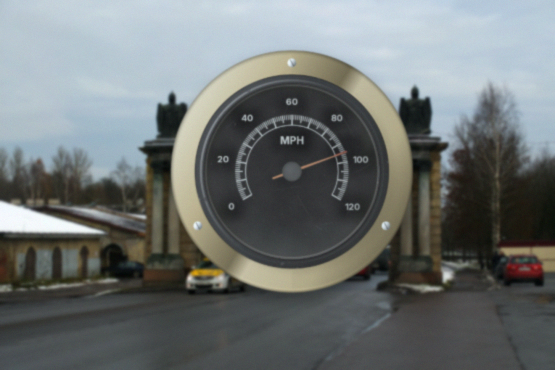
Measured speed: 95 mph
